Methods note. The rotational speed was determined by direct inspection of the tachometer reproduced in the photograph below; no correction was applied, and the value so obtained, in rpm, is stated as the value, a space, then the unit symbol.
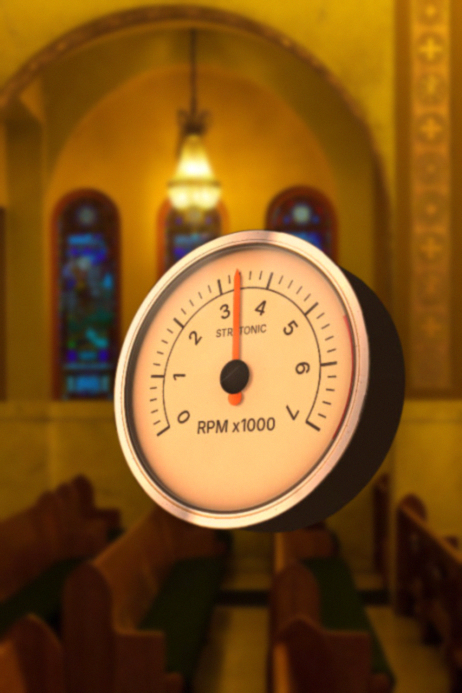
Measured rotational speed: 3400 rpm
